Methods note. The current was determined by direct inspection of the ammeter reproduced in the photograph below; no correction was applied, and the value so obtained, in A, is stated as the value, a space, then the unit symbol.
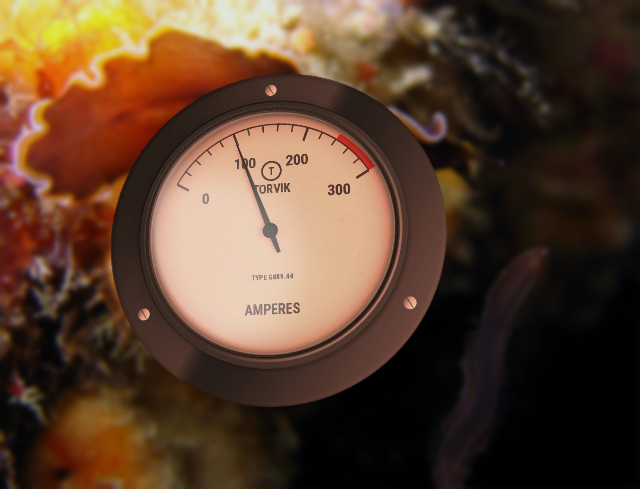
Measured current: 100 A
